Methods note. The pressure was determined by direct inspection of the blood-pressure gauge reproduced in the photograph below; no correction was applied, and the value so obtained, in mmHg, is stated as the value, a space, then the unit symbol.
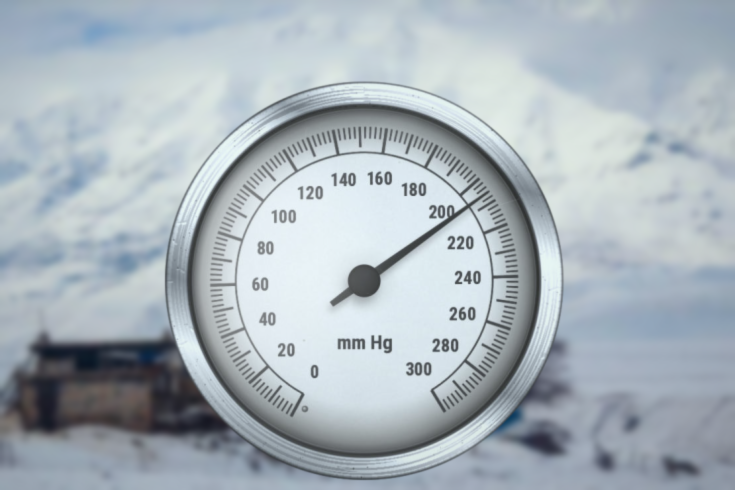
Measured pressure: 206 mmHg
